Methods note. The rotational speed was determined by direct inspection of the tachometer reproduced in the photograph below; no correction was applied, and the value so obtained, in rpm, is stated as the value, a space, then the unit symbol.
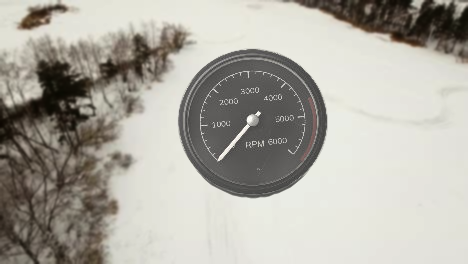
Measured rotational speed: 0 rpm
